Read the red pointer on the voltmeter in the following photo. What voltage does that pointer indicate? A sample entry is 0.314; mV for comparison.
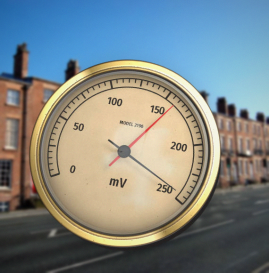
160; mV
